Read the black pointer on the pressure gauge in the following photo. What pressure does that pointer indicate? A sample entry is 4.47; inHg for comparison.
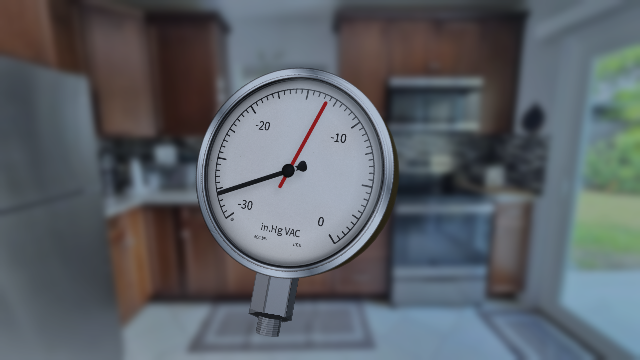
-28; inHg
